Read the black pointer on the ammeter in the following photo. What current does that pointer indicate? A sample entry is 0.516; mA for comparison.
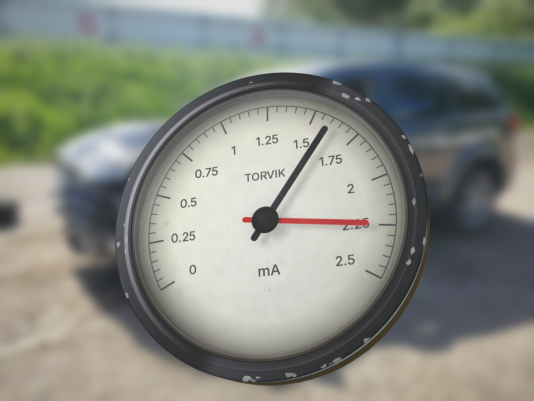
1.6; mA
